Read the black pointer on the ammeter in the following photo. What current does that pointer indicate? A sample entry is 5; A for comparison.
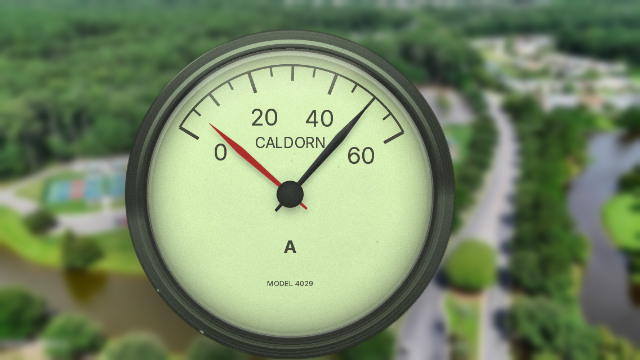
50; A
